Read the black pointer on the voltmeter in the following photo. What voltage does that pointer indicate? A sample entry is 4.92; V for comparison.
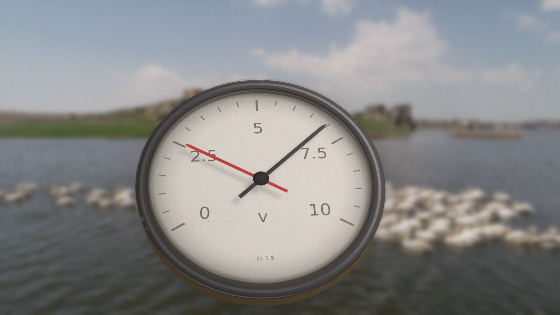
7; V
